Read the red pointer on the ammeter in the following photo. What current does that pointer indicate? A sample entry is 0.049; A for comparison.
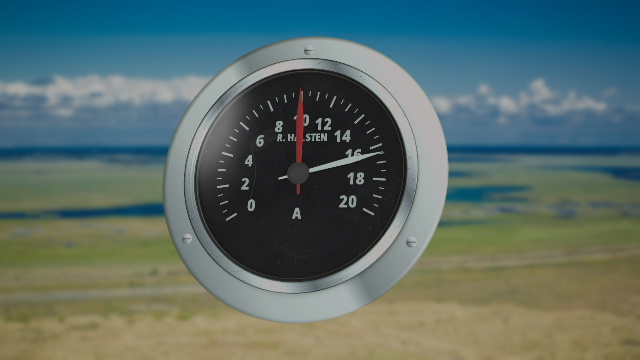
10; A
